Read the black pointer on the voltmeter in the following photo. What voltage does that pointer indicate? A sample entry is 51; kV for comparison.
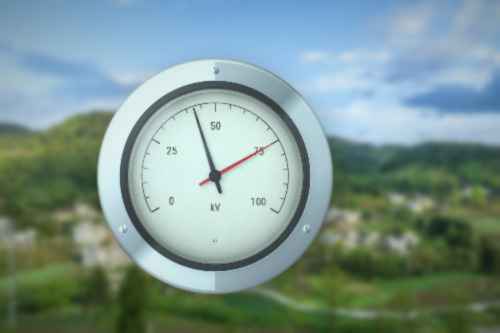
42.5; kV
